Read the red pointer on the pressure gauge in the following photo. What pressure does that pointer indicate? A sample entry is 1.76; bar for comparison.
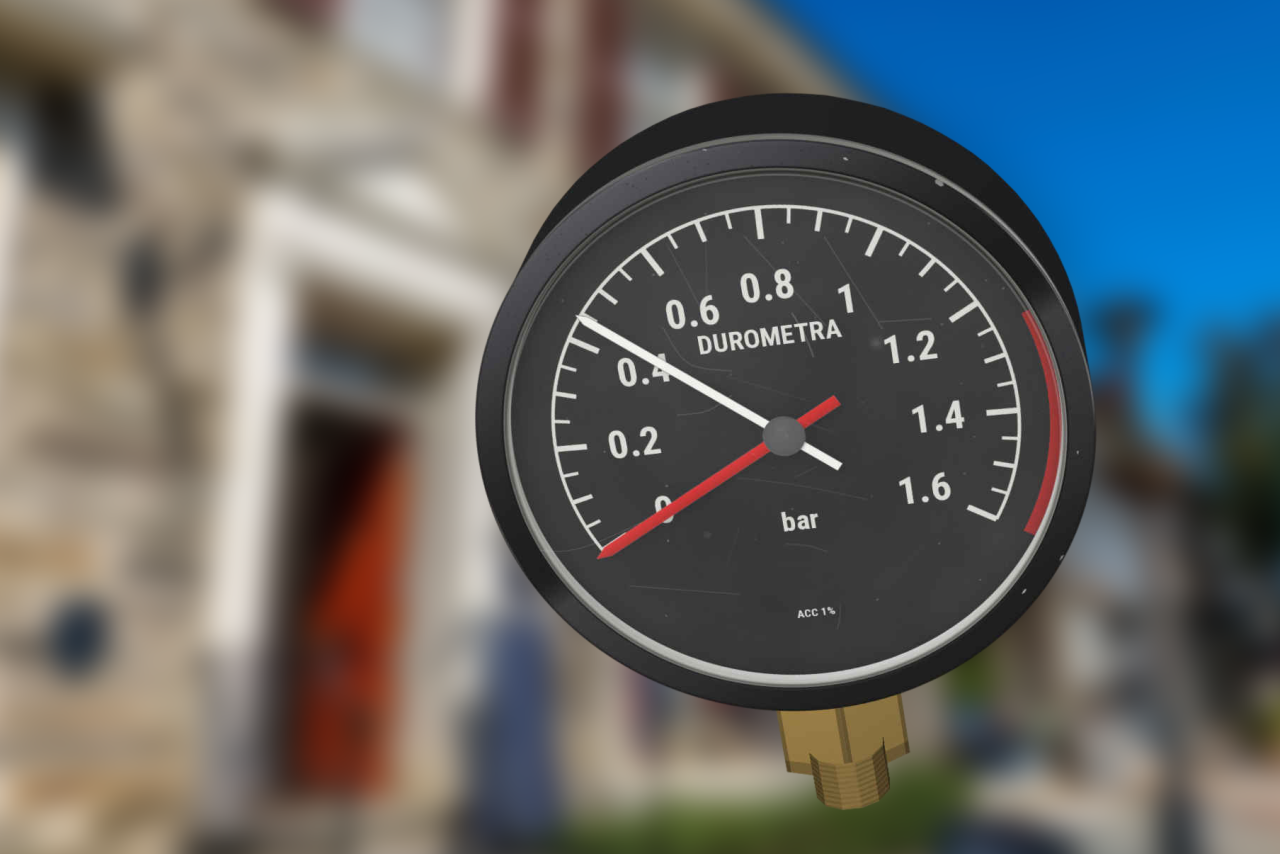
0; bar
